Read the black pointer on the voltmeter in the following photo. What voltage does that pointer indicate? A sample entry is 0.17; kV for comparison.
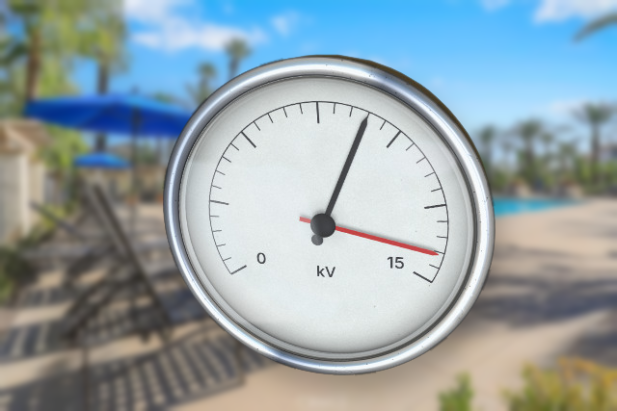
9; kV
